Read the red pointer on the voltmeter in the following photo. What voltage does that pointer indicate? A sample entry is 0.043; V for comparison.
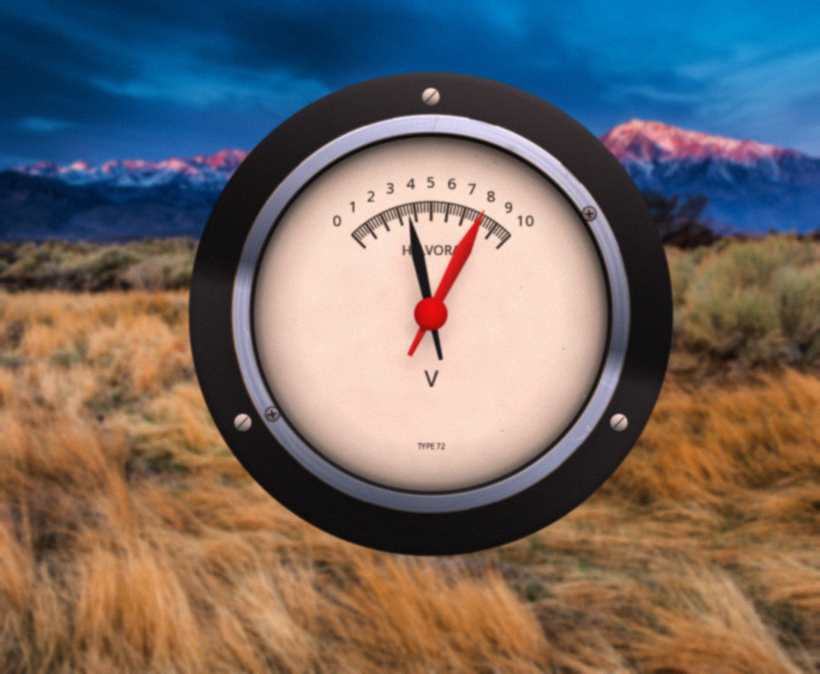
8; V
